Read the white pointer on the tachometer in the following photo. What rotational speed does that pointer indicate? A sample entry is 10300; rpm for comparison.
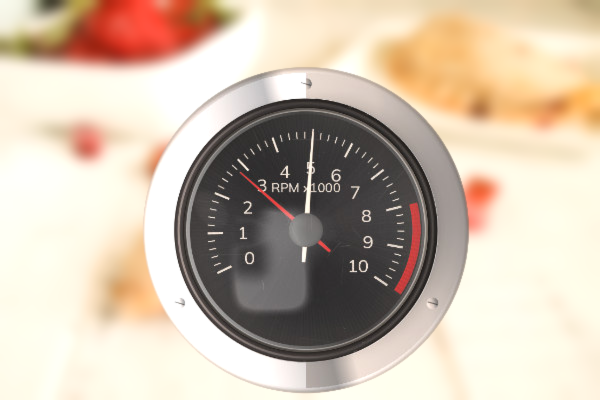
5000; rpm
